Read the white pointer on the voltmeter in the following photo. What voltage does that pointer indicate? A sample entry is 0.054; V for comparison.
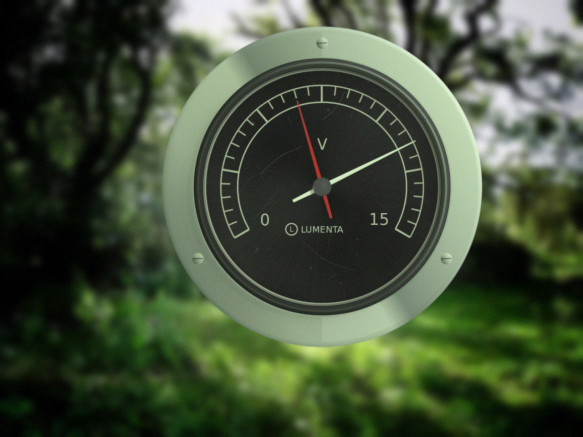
11.5; V
